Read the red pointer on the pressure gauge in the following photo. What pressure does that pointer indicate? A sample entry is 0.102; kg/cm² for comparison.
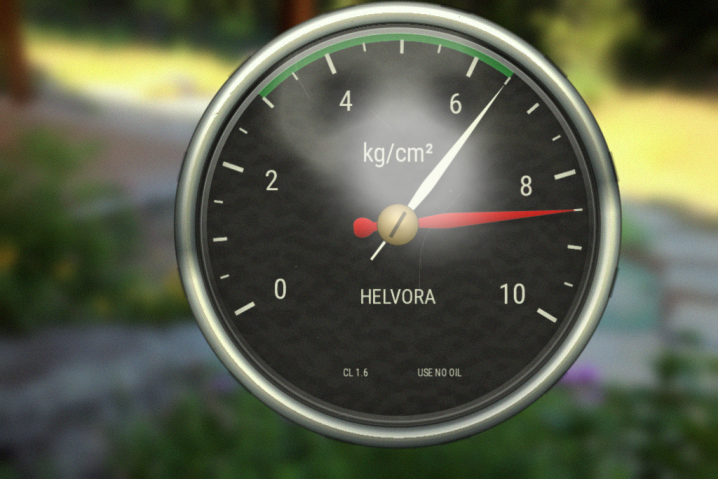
8.5; kg/cm²
